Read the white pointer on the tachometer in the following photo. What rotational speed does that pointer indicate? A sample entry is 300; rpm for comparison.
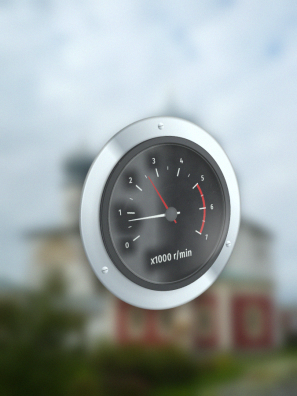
750; rpm
